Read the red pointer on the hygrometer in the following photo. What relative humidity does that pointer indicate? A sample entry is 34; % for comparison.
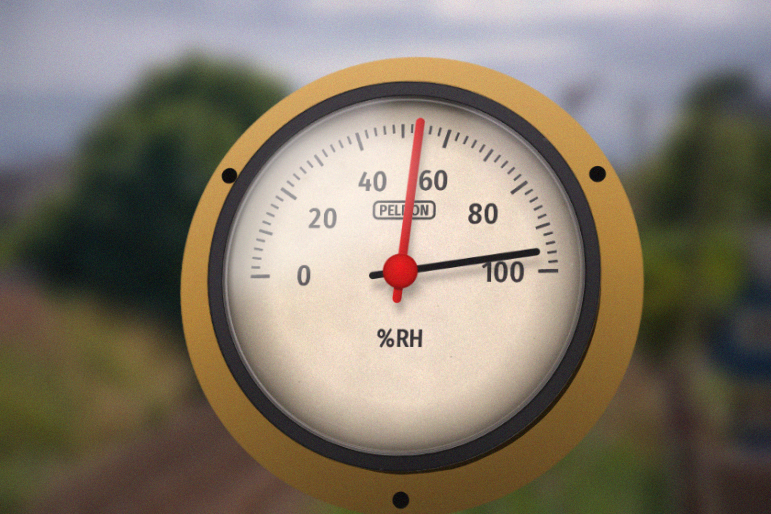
54; %
